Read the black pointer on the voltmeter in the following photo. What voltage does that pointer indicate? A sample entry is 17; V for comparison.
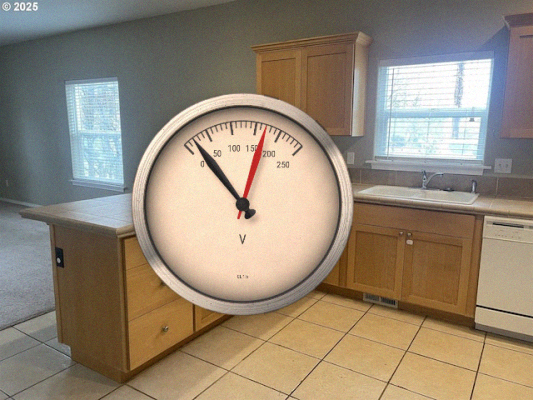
20; V
